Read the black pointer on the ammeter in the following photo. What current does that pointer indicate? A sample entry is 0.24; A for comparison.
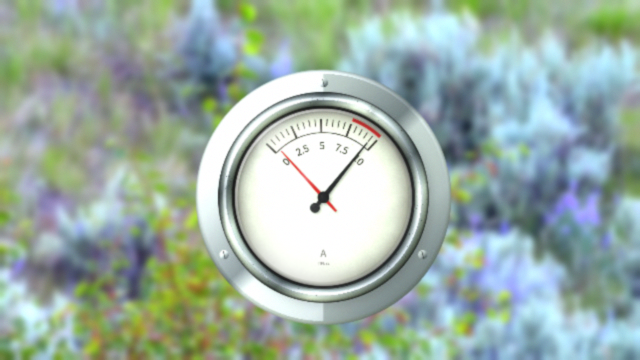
9.5; A
